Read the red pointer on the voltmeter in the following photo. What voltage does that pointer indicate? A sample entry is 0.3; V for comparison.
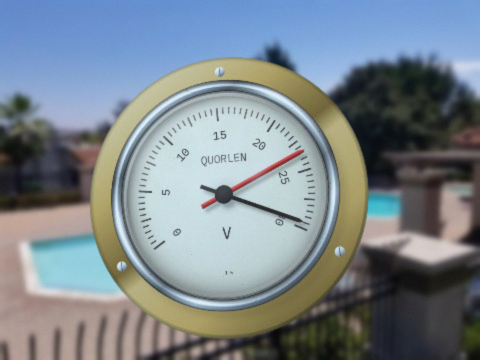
23.5; V
